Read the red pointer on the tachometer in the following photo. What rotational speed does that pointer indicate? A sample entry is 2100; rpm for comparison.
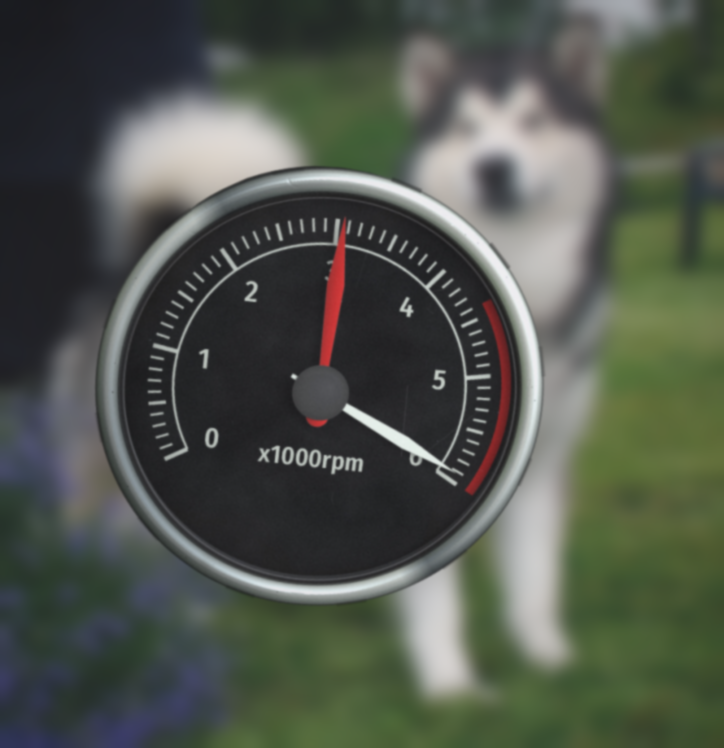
3050; rpm
